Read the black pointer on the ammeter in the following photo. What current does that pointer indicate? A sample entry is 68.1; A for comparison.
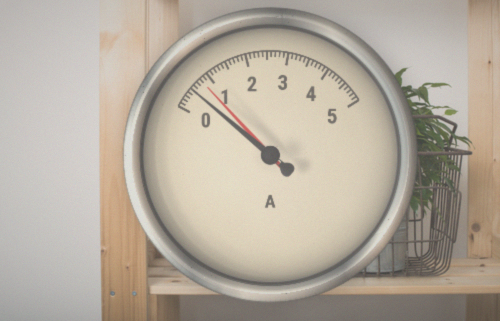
0.5; A
